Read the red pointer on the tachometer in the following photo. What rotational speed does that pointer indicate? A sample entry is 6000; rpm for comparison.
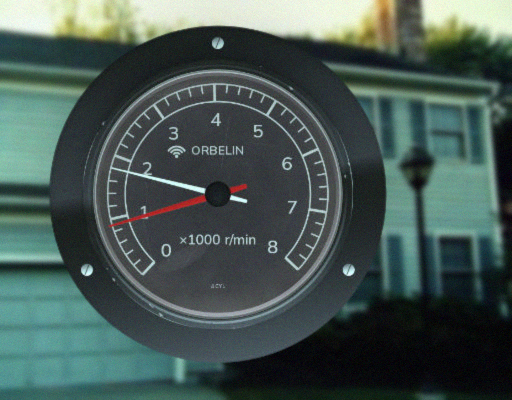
900; rpm
